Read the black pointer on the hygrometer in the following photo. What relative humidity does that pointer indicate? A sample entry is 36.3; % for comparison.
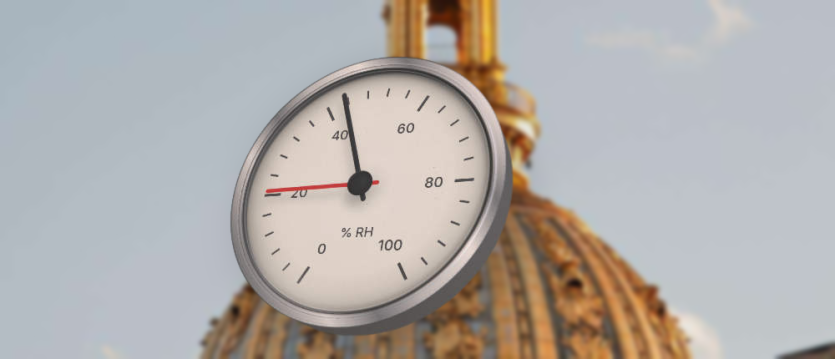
44; %
